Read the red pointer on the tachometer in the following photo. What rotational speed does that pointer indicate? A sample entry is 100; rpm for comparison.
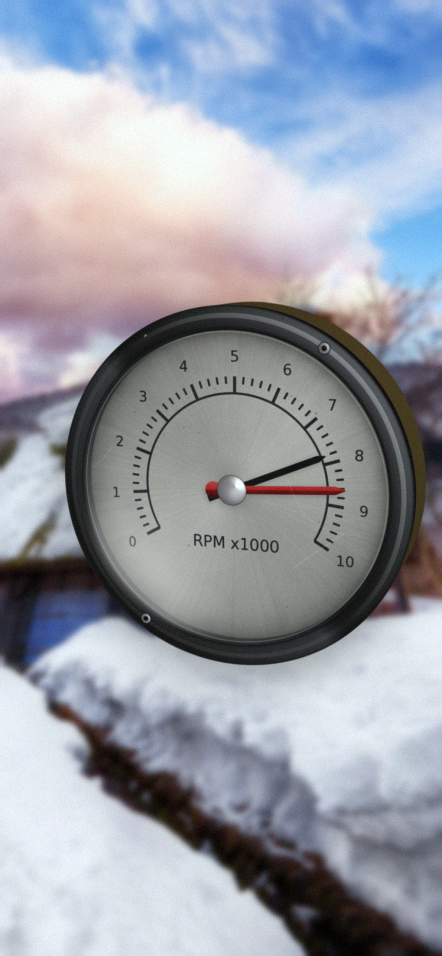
8600; rpm
